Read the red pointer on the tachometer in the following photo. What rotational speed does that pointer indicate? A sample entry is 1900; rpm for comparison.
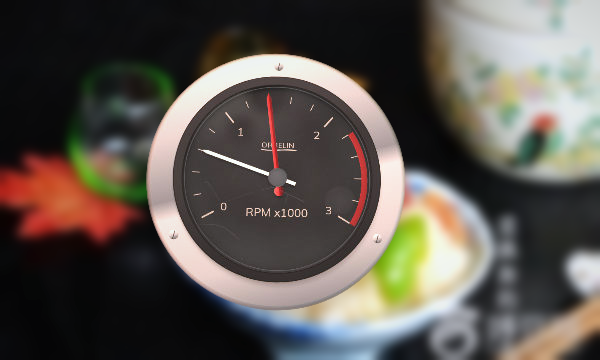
1400; rpm
